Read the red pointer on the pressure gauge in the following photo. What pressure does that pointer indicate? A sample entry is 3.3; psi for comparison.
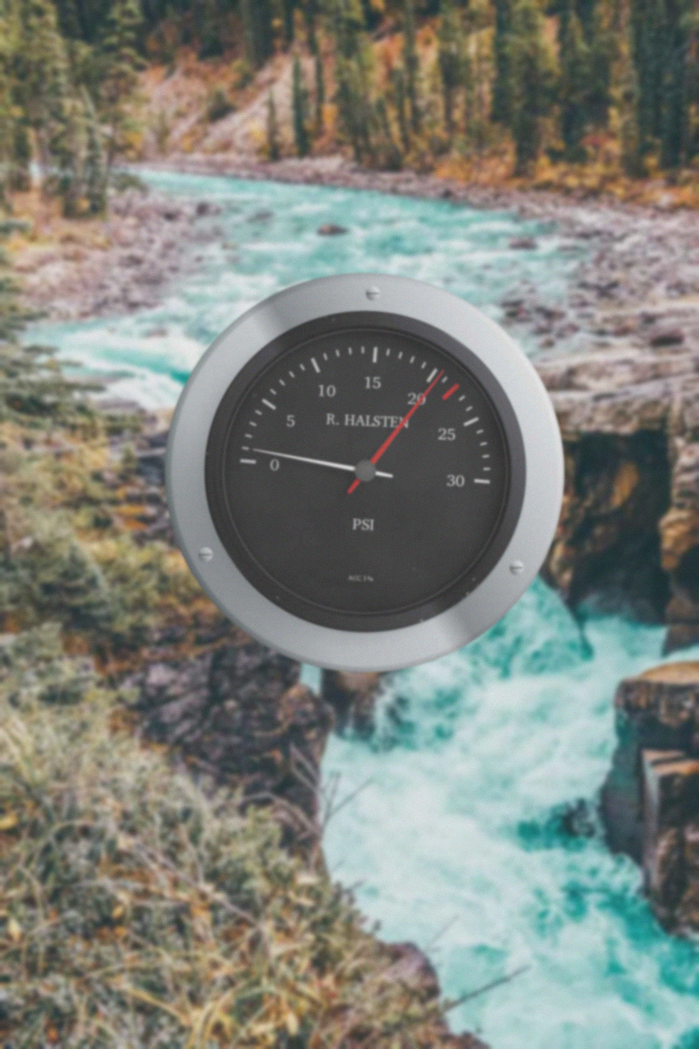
20.5; psi
